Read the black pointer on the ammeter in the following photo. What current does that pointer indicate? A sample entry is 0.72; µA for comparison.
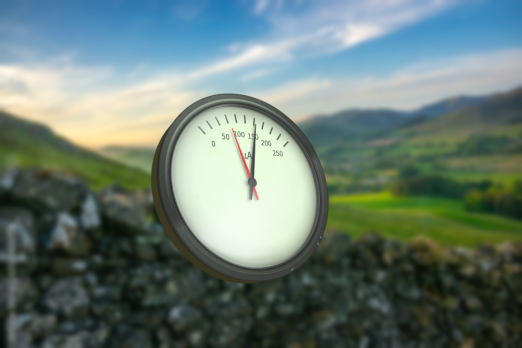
150; µA
